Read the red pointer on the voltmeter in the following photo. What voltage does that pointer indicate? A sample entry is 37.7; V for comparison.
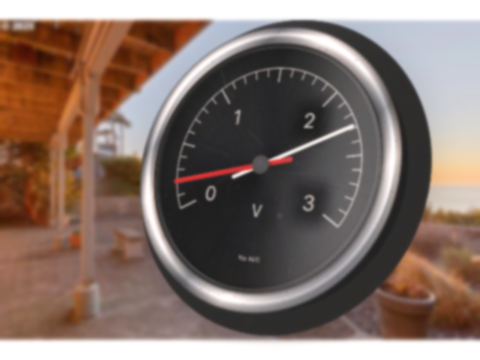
0.2; V
